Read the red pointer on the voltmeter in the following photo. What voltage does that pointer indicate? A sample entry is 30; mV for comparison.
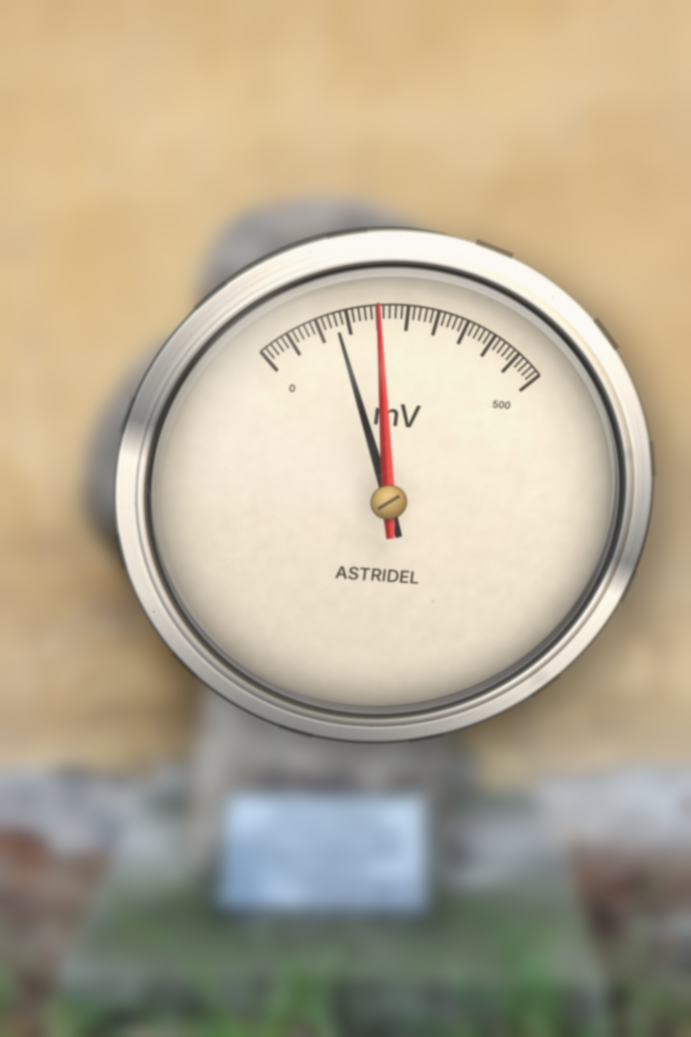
200; mV
